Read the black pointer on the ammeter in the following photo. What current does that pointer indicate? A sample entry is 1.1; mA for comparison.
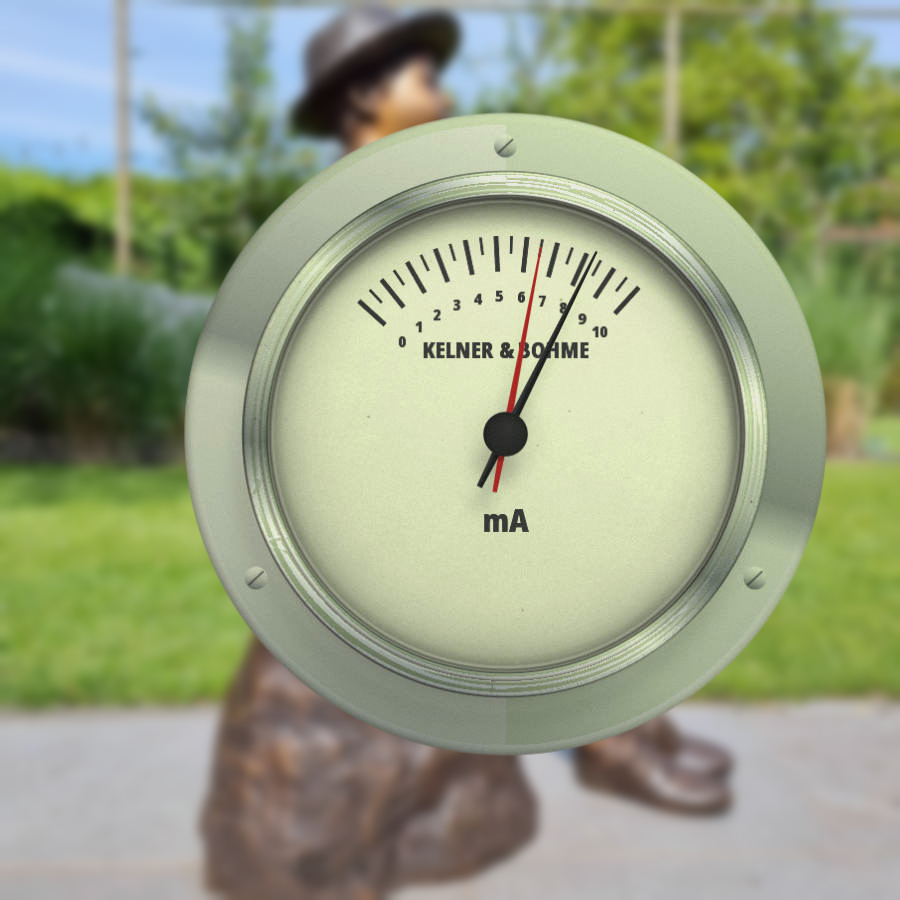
8.25; mA
